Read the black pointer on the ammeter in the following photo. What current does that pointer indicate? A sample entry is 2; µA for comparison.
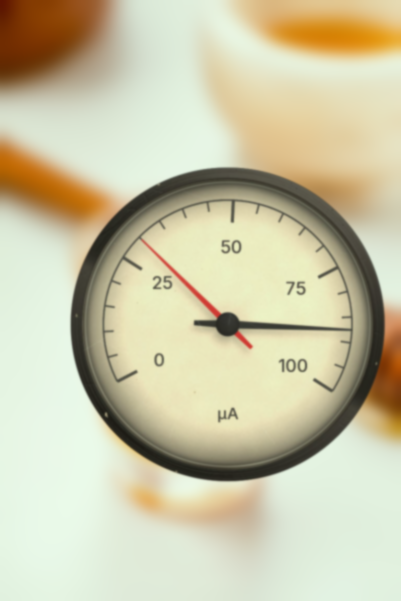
87.5; µA
